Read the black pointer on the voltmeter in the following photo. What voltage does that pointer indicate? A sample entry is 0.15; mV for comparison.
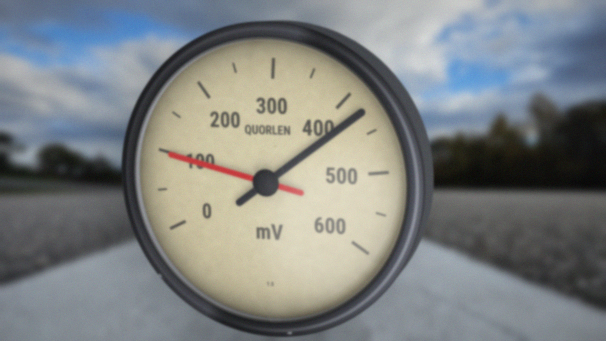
425; mV
